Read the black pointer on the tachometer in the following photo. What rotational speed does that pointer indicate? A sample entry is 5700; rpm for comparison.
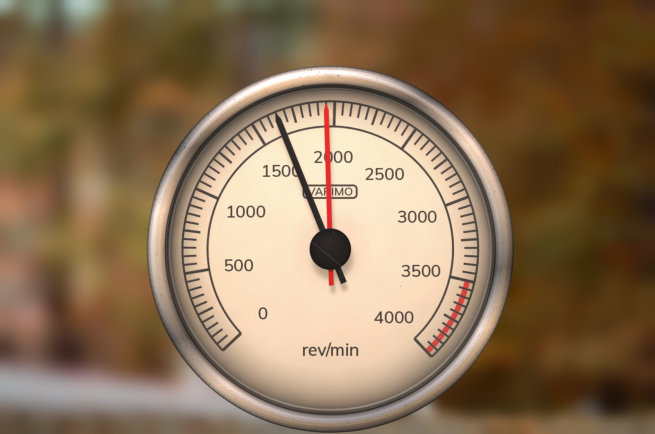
1650; rpm
